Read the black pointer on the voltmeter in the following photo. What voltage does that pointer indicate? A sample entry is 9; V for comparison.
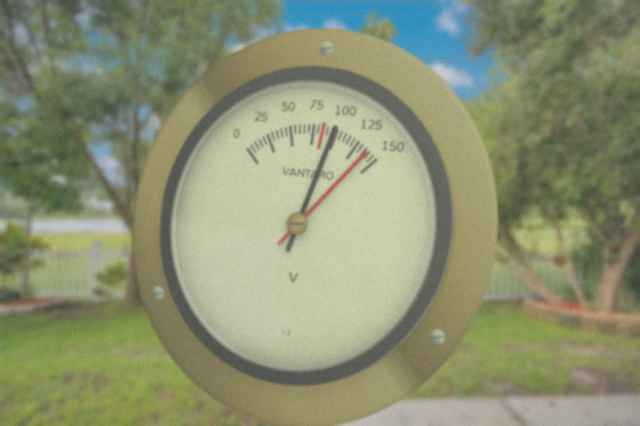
100; V
